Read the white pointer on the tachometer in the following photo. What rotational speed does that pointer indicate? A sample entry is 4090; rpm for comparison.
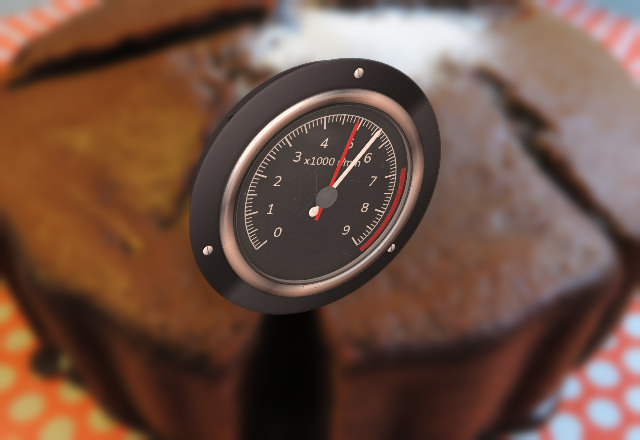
5500; rpm
